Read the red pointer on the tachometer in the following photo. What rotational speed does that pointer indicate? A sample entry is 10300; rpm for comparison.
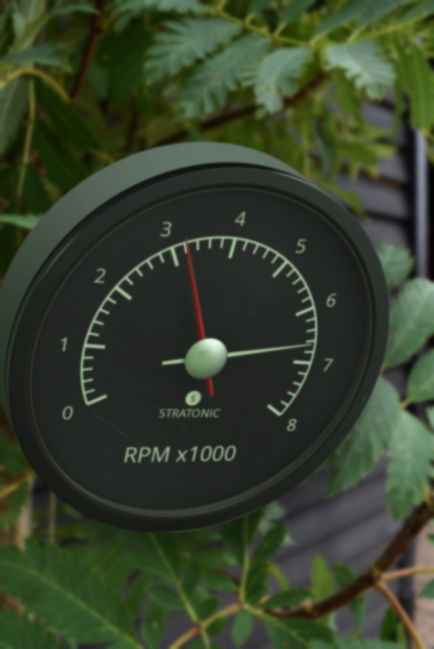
3200; rpm
